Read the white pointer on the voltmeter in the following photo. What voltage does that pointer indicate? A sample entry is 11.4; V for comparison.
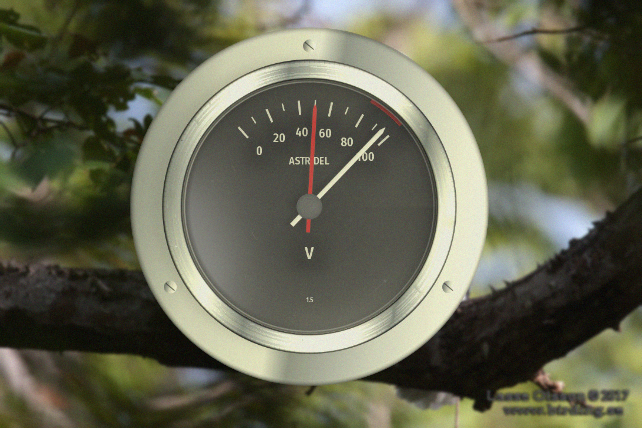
95; V
